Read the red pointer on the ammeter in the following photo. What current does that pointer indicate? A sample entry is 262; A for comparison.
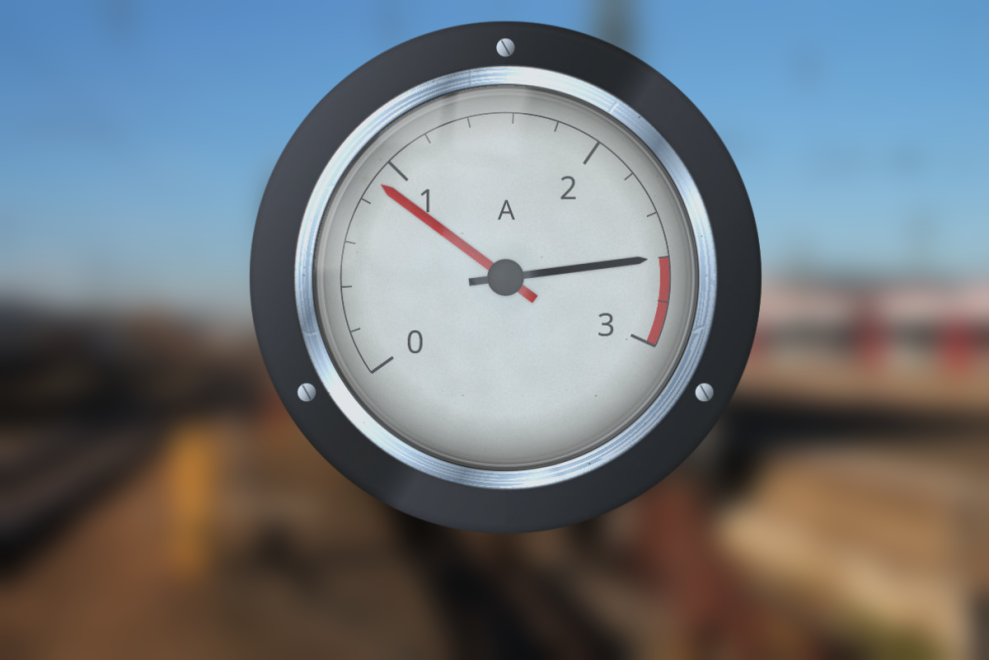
0.9; A
